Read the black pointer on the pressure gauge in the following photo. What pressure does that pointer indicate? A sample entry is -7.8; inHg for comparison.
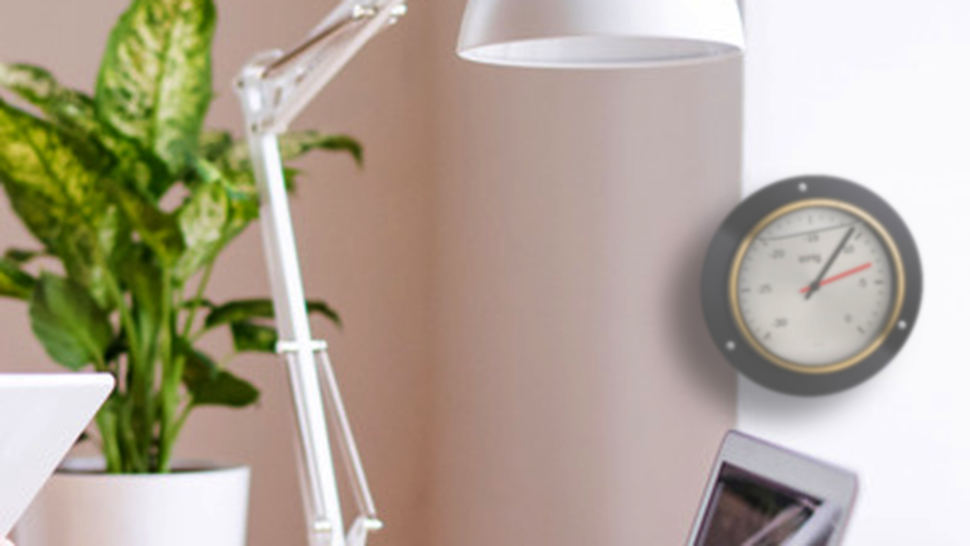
-11; inHg
